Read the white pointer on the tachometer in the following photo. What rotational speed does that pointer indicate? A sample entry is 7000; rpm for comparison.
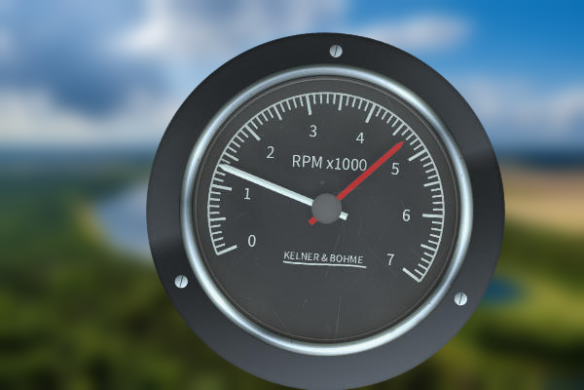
1300; rpm
